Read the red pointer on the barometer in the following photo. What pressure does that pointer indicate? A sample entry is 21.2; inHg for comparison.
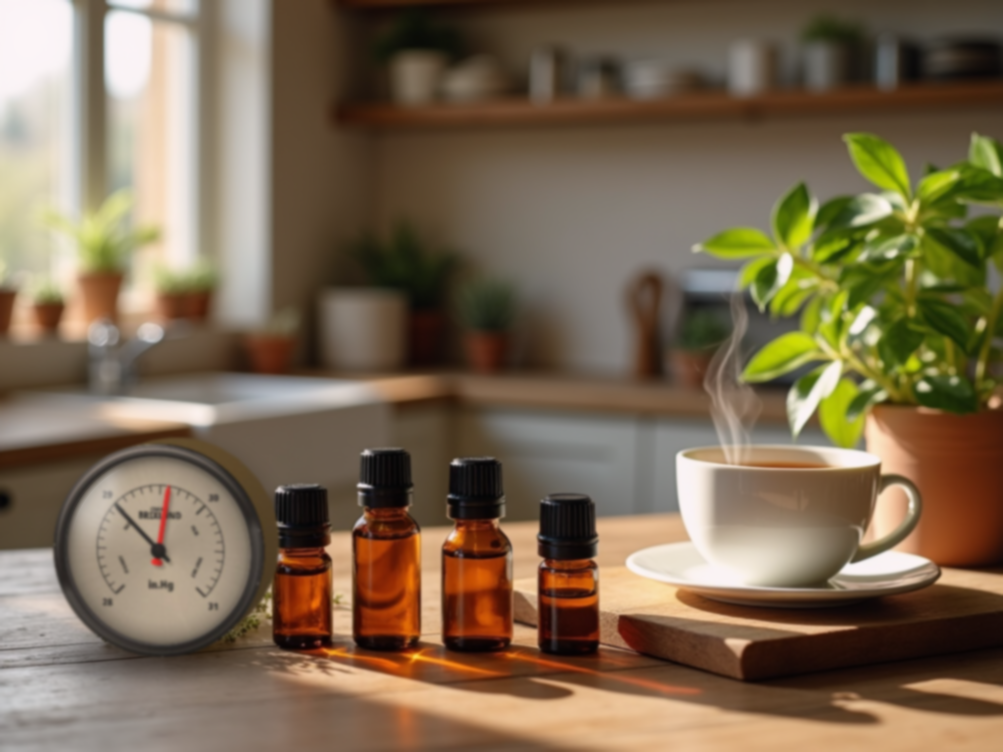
29.6; inHg
